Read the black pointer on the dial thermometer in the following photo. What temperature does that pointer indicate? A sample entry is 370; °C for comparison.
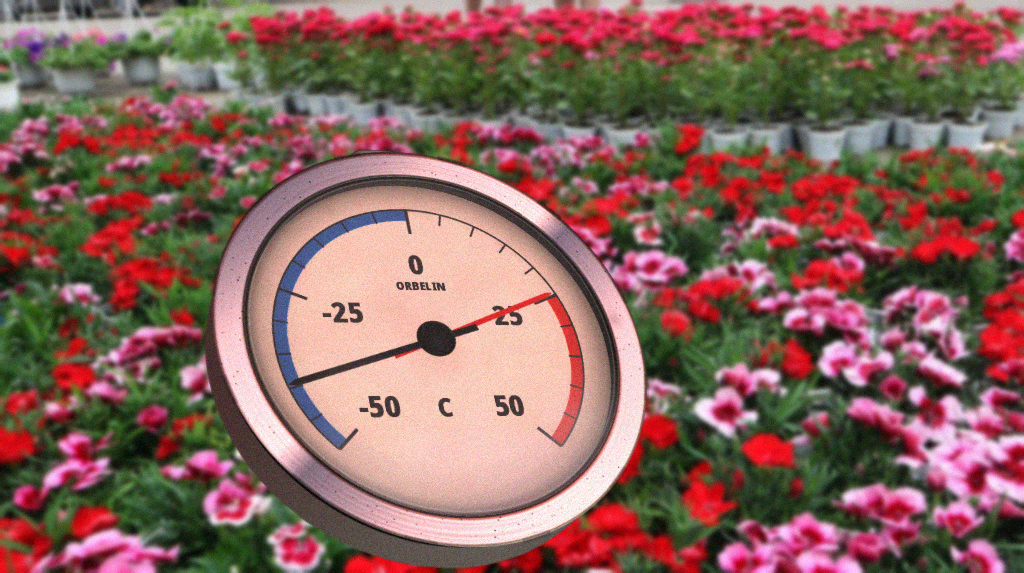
-40; °C
